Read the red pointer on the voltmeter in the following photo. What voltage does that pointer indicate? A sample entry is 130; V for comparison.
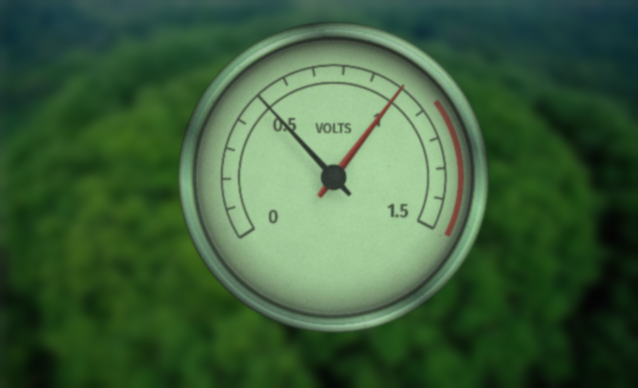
1; V
